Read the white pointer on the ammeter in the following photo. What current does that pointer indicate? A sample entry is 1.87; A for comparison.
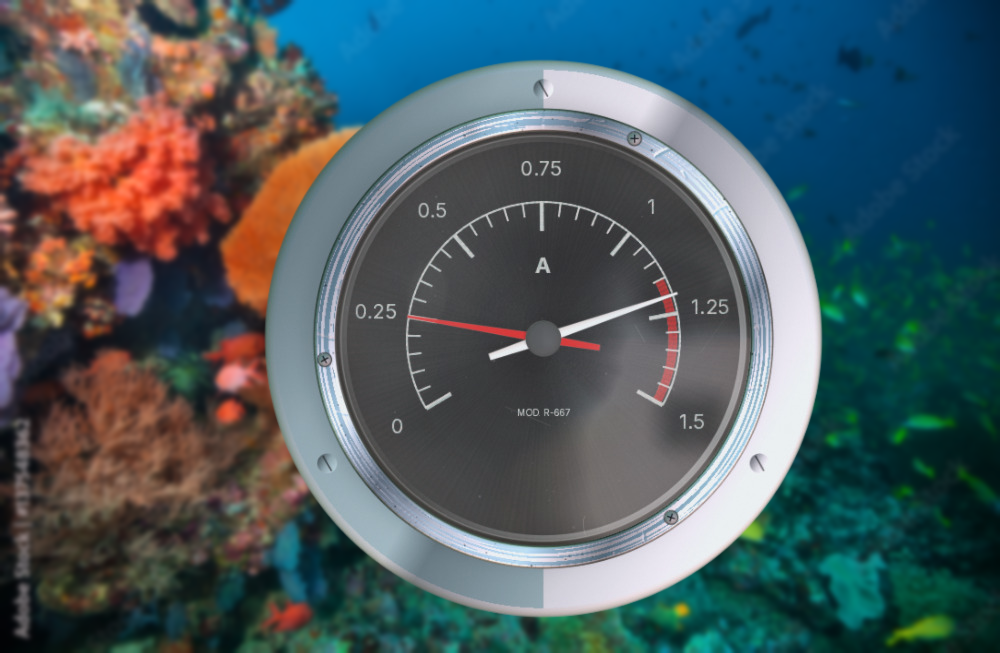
1.2; A
